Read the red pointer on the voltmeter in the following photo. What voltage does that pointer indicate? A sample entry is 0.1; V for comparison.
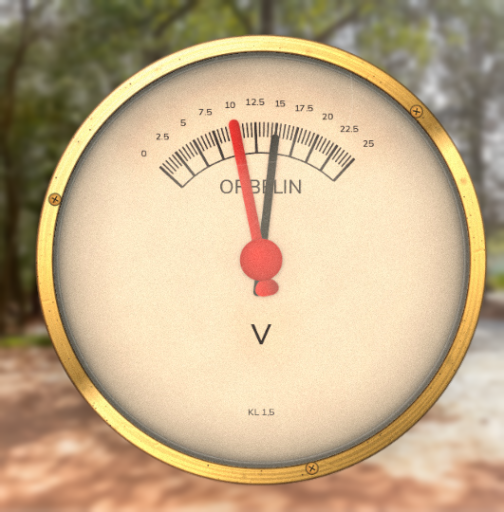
10; V
